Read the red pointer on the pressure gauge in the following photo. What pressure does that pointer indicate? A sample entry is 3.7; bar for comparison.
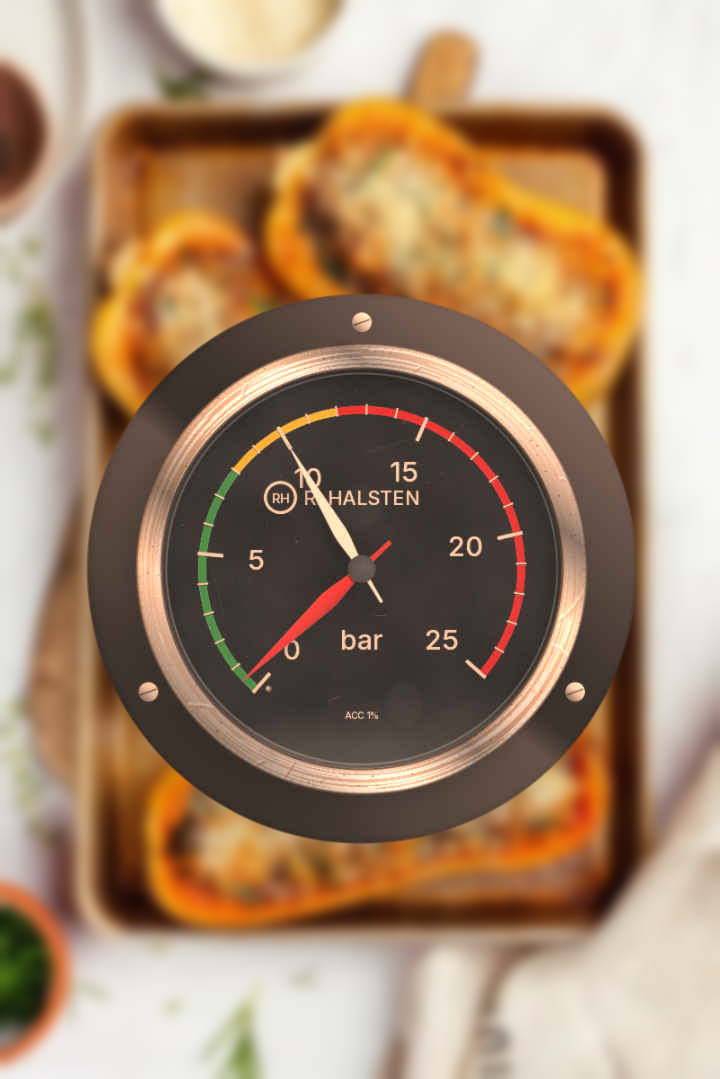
0.5; bar
